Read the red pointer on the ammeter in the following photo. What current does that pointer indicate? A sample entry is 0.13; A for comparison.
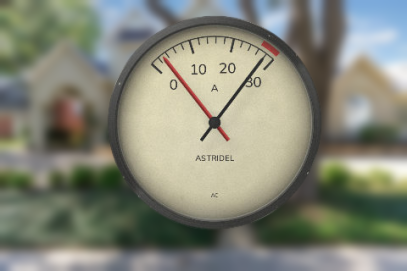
3; A
